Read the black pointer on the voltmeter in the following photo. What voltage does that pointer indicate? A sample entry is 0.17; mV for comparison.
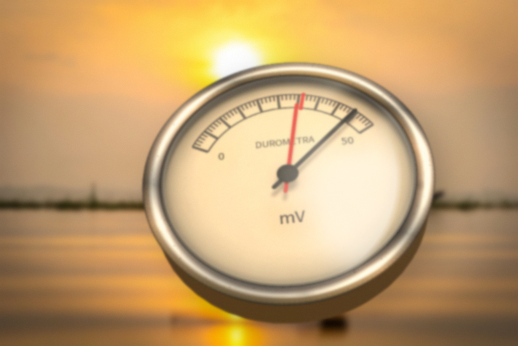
45; mV
